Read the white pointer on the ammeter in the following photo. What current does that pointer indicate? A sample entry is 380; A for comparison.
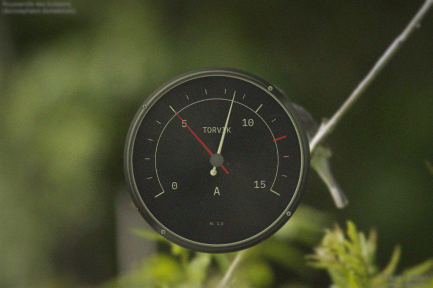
8.5; A
